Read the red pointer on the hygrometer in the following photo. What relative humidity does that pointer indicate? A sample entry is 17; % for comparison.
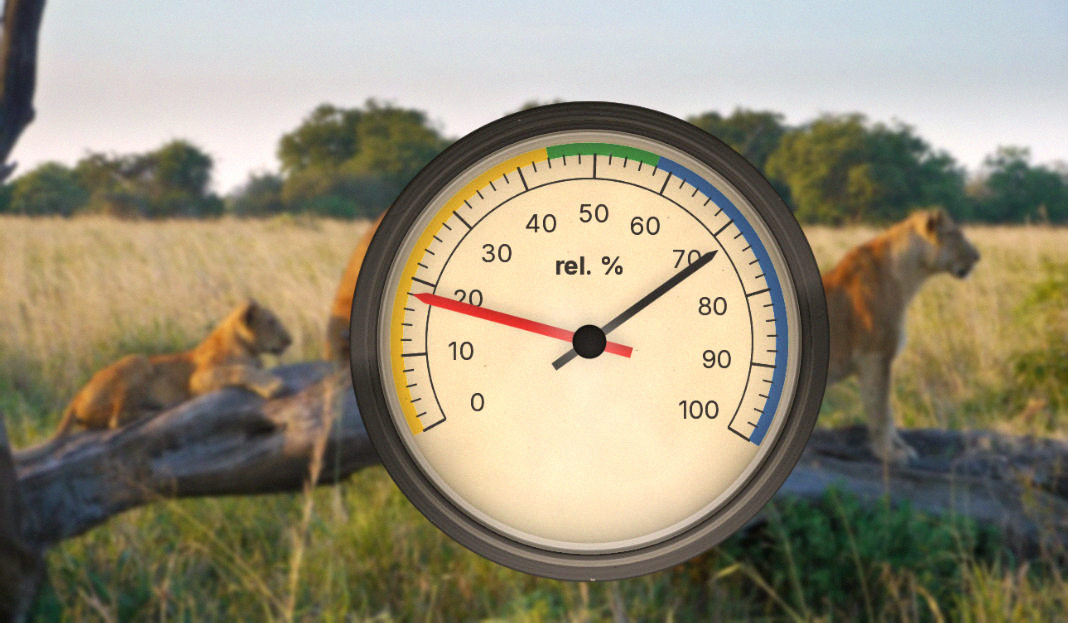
18; %
